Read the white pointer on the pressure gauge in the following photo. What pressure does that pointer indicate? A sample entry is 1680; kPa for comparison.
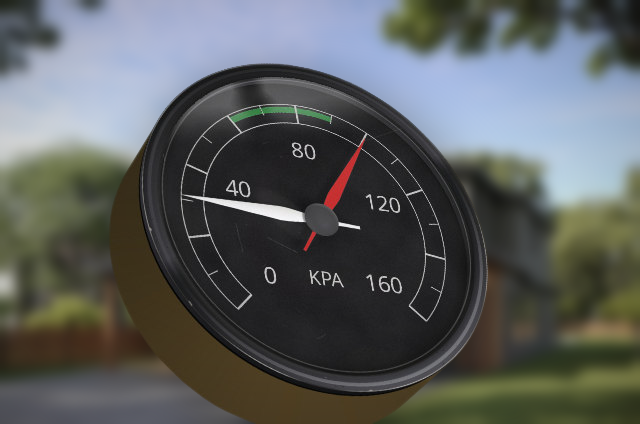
30; kPa
